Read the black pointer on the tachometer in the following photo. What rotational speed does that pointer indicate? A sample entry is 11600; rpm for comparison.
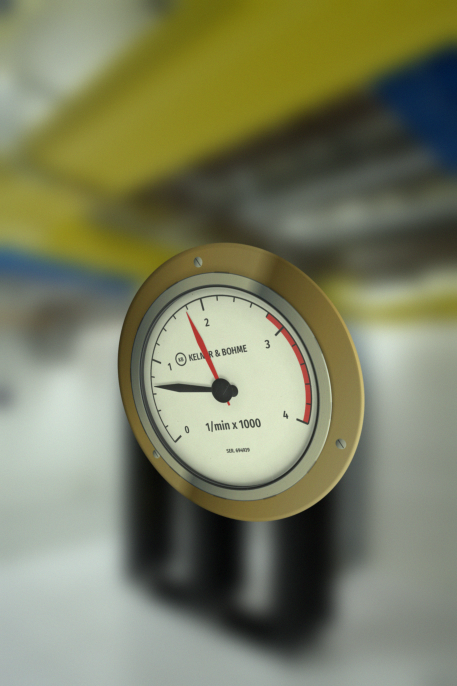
700; rpm
